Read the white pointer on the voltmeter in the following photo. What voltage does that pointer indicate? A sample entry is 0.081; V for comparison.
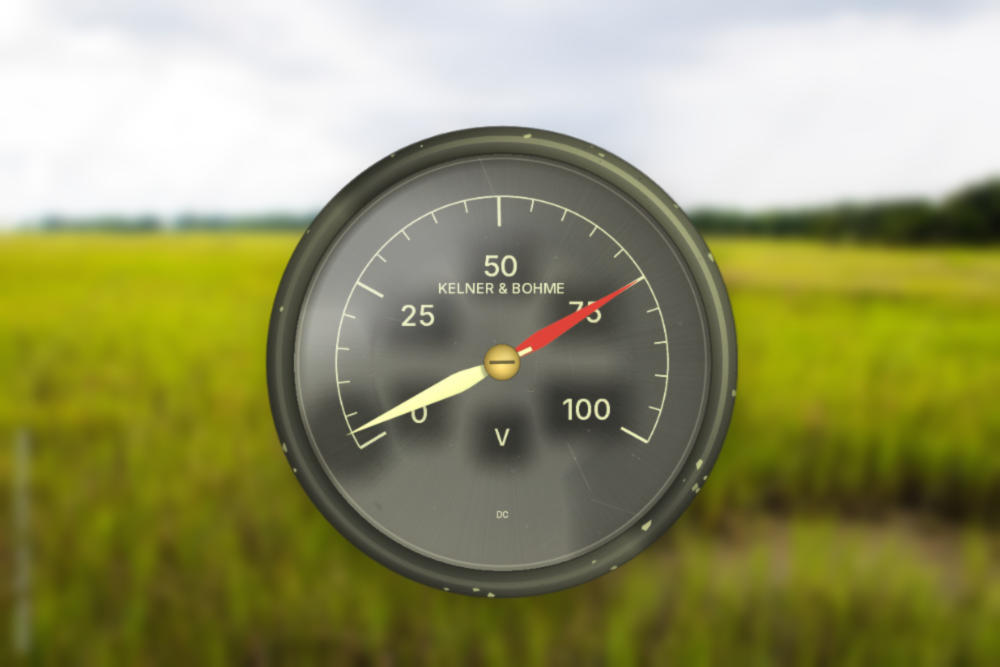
2.5; V
